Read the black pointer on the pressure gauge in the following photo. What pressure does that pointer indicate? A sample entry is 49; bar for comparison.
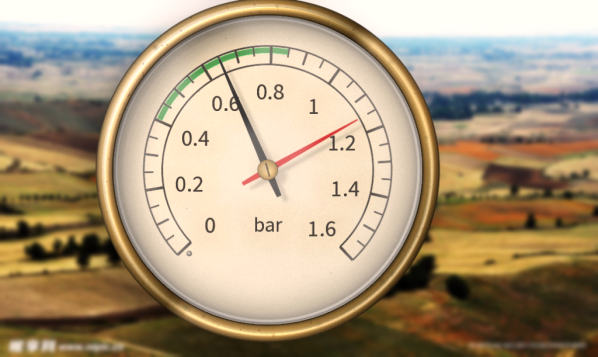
0.65; bar
